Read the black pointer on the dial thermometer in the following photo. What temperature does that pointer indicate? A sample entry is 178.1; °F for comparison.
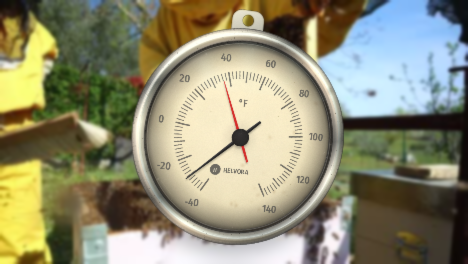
-30; °F
